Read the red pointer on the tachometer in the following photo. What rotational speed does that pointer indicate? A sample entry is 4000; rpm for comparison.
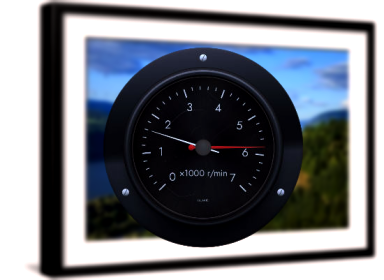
5800; rpm
